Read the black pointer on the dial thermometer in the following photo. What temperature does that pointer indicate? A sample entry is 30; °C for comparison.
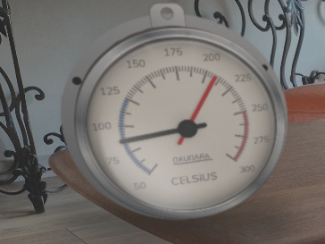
87.5; °C
